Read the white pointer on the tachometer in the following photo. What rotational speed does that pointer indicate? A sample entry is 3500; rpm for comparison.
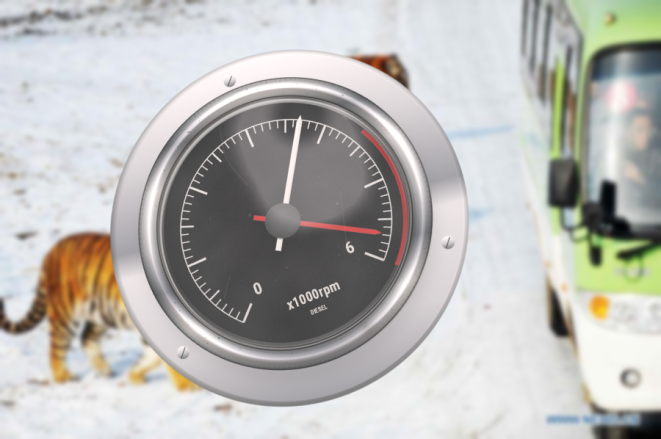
3700; rpm
